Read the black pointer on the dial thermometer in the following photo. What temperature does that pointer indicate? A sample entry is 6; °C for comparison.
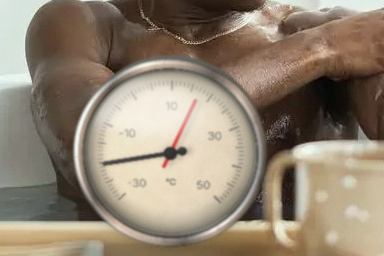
-20; °C
